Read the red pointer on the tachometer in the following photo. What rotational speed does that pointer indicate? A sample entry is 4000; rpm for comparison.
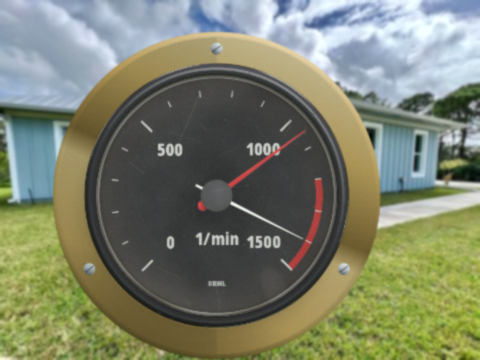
1050; rpm
